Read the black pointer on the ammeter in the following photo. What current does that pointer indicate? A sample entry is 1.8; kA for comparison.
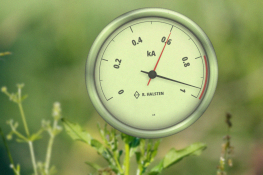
0.95; kA
